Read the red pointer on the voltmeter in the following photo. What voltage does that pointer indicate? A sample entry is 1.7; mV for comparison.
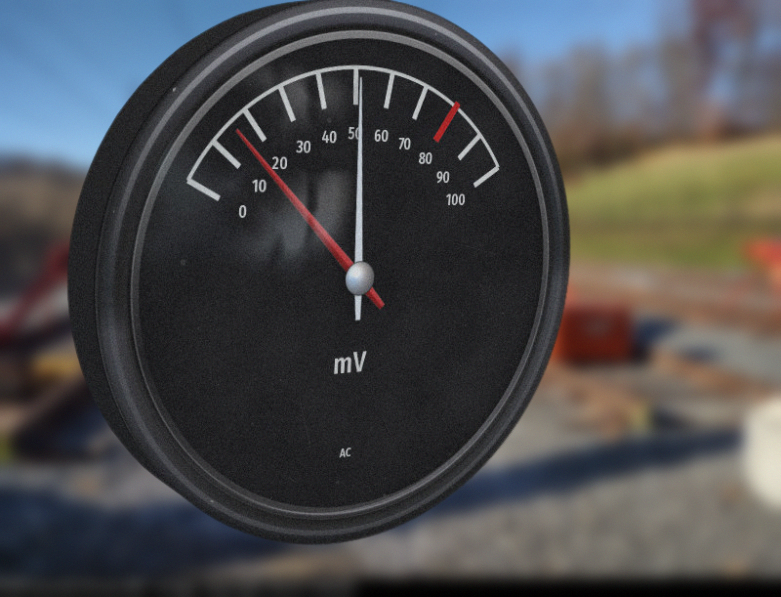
15; mV
